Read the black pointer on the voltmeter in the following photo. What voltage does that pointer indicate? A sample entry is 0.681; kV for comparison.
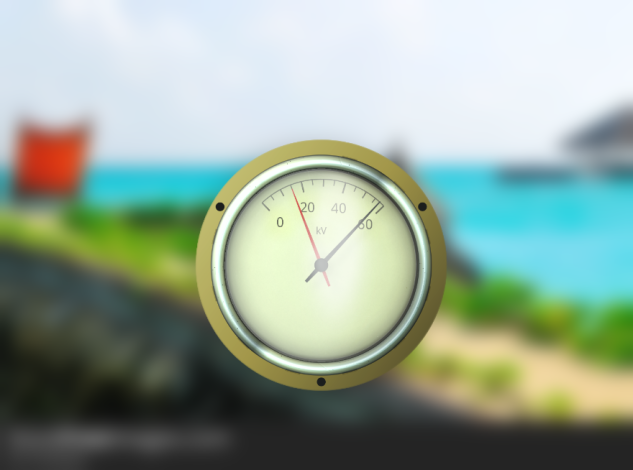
57.5; kV
